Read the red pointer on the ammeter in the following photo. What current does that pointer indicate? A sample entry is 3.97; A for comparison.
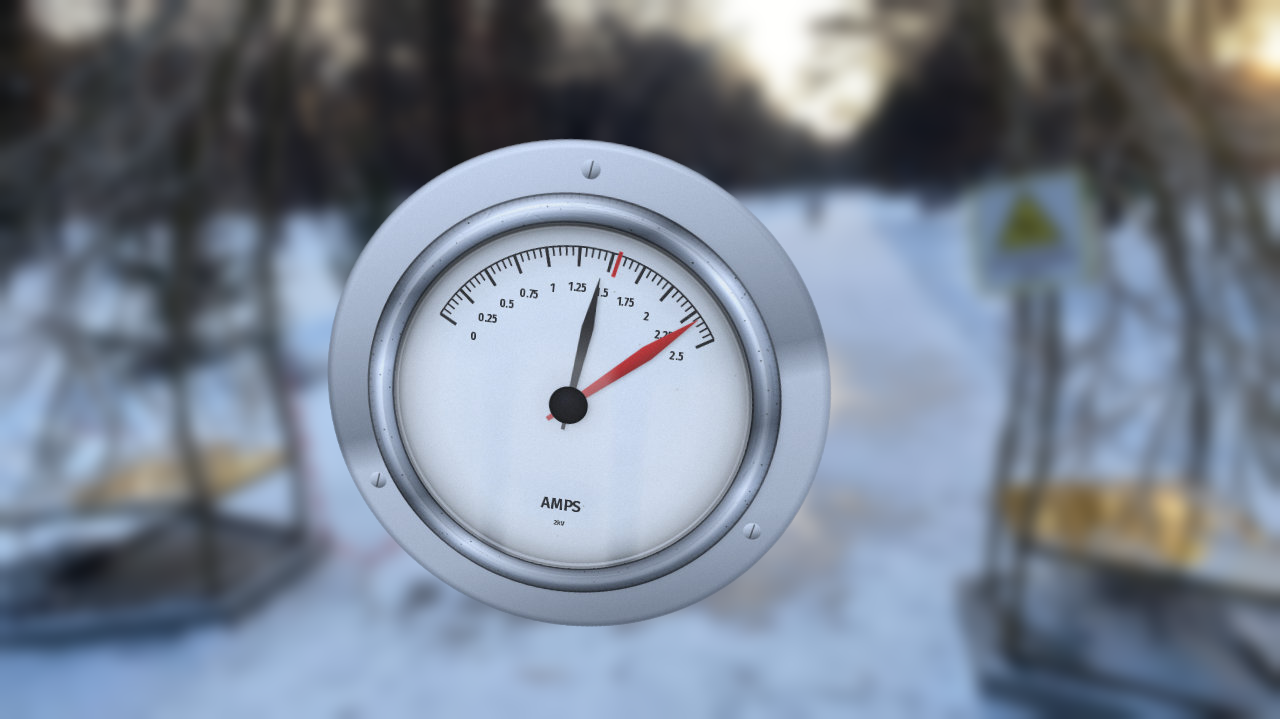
2.3; A
